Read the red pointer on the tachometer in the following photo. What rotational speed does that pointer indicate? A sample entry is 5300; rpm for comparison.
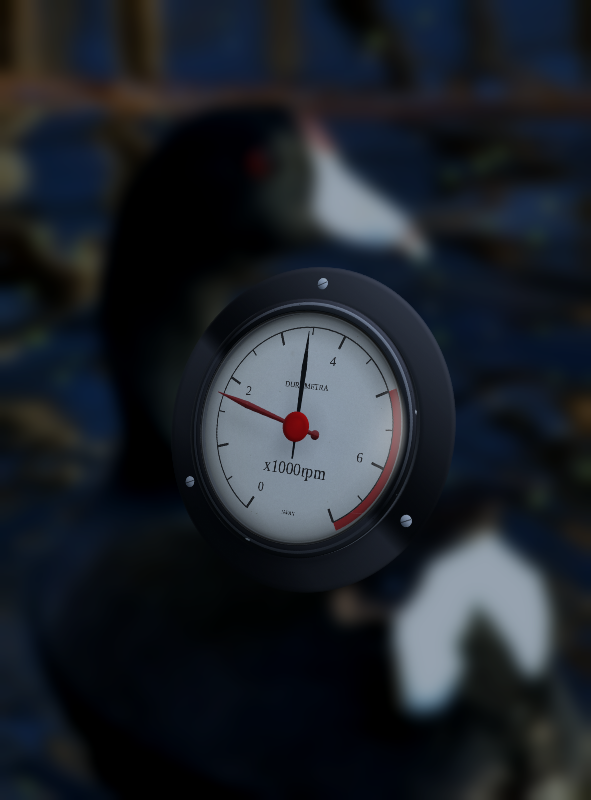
1750; rpm
